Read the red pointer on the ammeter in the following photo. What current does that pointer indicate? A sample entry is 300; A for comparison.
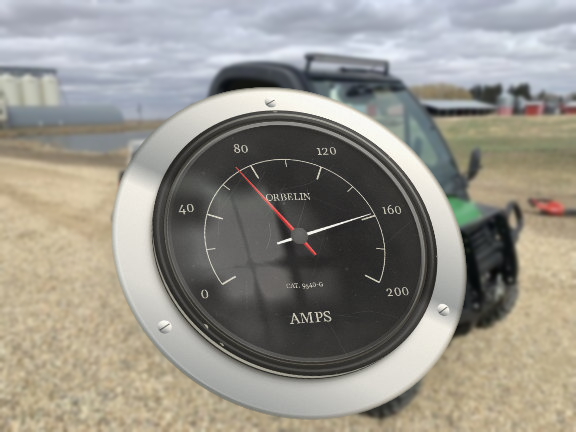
70; A
